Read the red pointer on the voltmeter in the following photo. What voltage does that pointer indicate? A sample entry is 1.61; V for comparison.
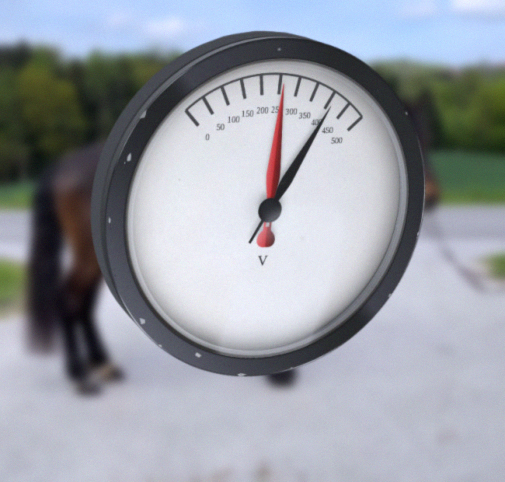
250; V
